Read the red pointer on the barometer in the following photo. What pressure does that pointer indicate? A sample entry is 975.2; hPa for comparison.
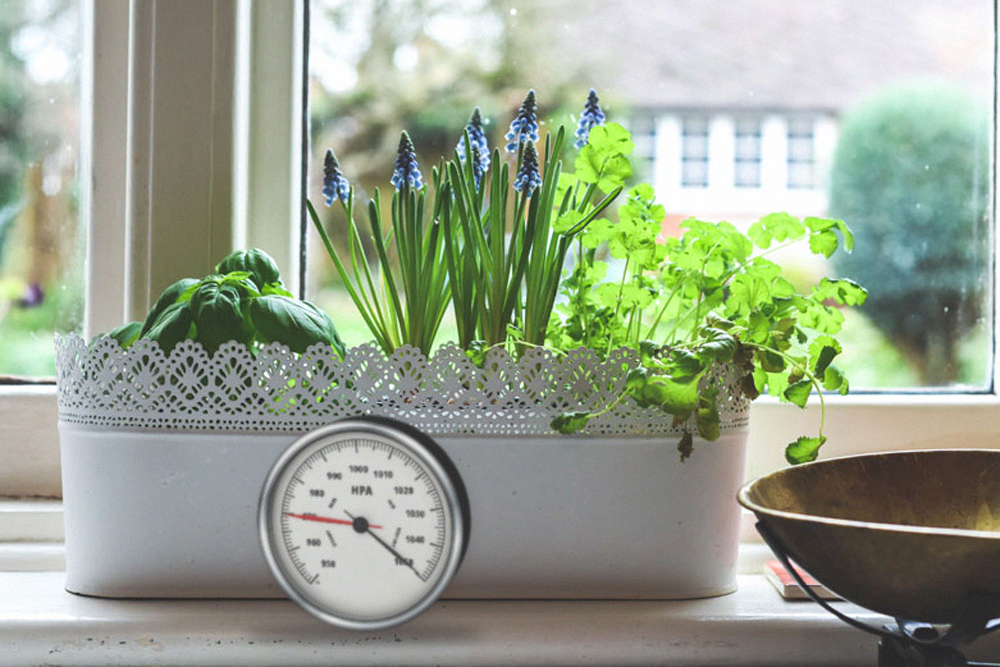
970; hPa
